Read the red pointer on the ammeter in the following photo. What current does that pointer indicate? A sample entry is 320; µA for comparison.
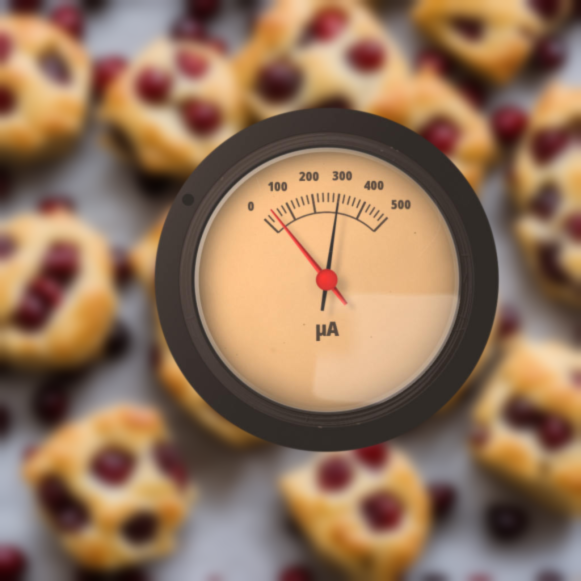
40; µA
